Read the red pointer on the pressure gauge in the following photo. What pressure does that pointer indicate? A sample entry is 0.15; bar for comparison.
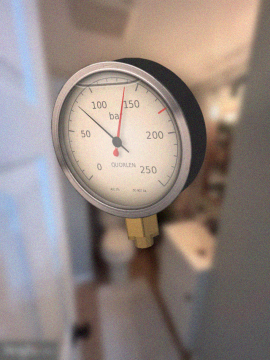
140; bar
